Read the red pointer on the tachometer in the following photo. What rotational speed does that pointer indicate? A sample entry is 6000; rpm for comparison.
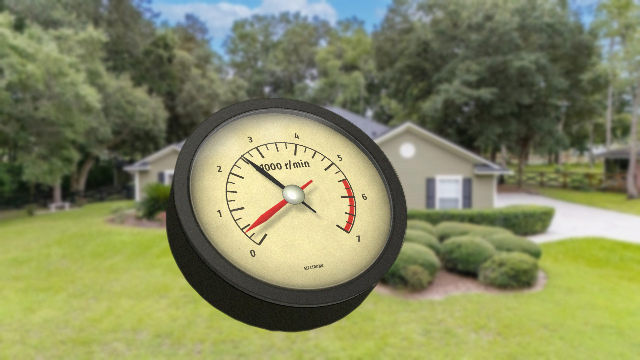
375; rpm
